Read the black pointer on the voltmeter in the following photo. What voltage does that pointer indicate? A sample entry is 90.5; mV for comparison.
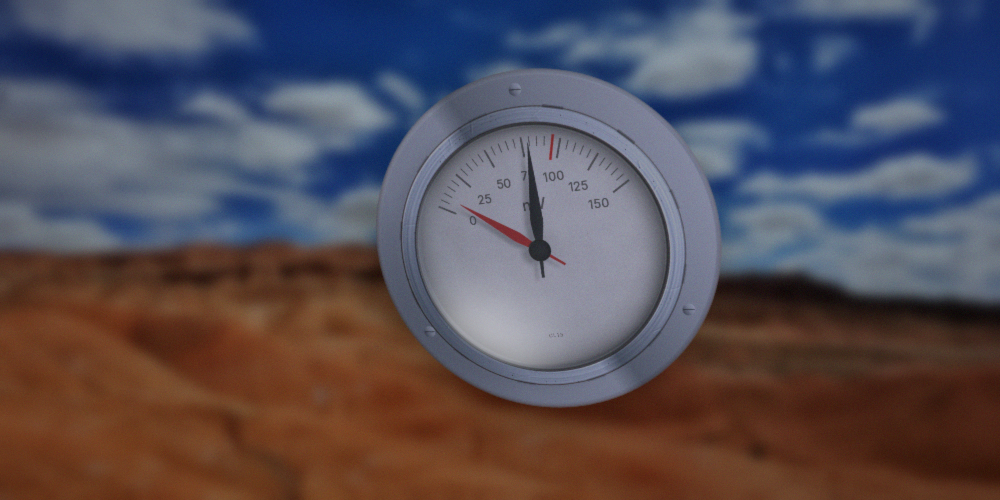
80; mV
